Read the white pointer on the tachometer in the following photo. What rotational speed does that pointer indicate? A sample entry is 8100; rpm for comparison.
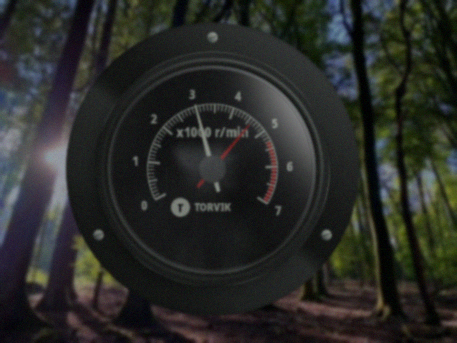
3000; rpm
